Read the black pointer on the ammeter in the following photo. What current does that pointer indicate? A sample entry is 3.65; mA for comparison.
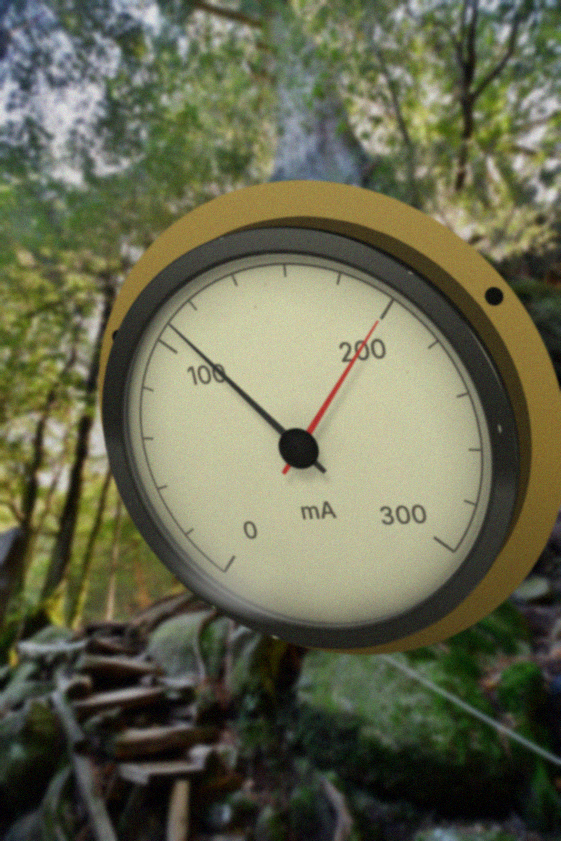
110; mA
